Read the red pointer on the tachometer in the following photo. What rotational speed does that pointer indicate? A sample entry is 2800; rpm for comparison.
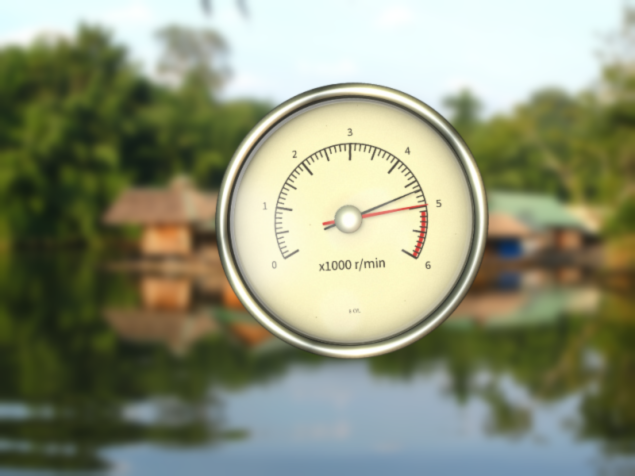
5000; rpm
